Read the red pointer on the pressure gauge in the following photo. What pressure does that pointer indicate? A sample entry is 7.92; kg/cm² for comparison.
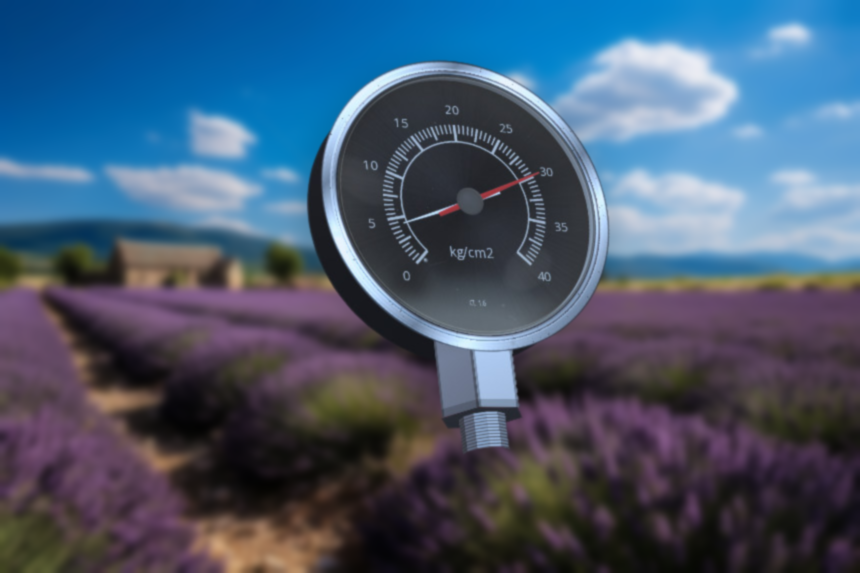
30; kg/cm²
